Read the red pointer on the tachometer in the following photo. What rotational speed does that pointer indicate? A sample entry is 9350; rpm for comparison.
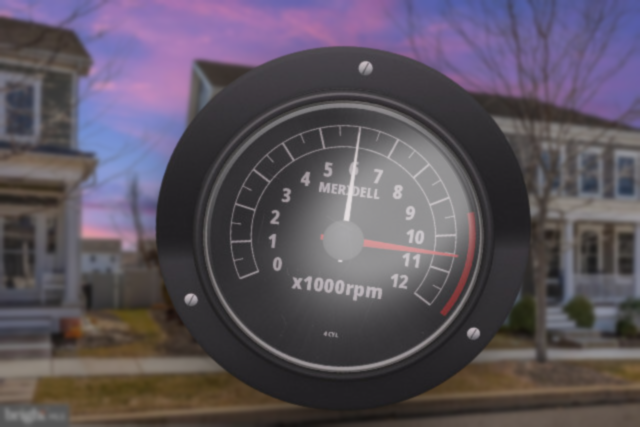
10500; rpm
